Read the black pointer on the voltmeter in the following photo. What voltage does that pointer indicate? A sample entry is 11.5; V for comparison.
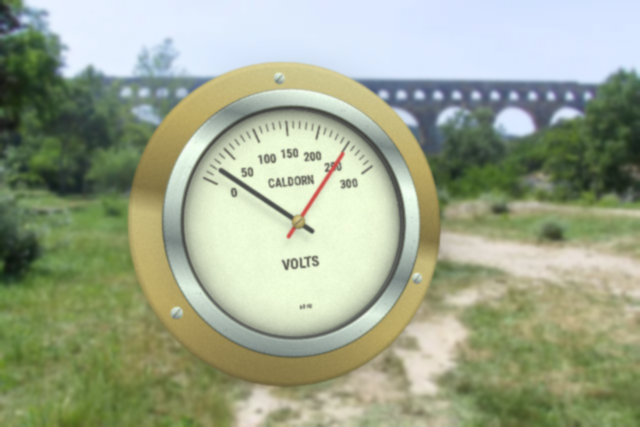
20; V
